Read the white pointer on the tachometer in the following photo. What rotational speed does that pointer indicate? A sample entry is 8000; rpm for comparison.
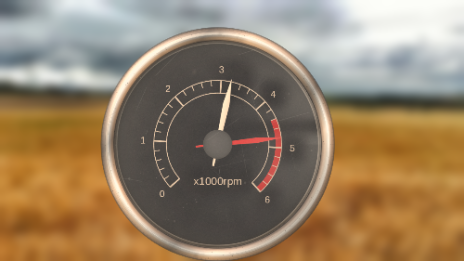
3200; rpm
